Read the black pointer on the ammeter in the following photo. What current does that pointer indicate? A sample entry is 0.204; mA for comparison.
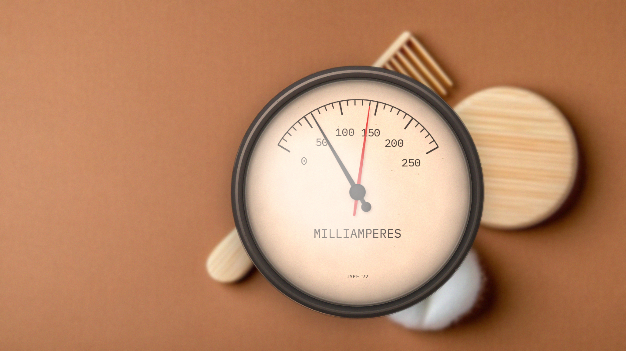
60; mA
